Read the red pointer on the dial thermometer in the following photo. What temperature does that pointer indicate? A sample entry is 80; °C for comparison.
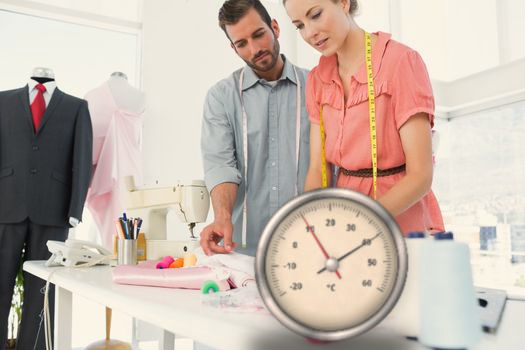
10; °C
